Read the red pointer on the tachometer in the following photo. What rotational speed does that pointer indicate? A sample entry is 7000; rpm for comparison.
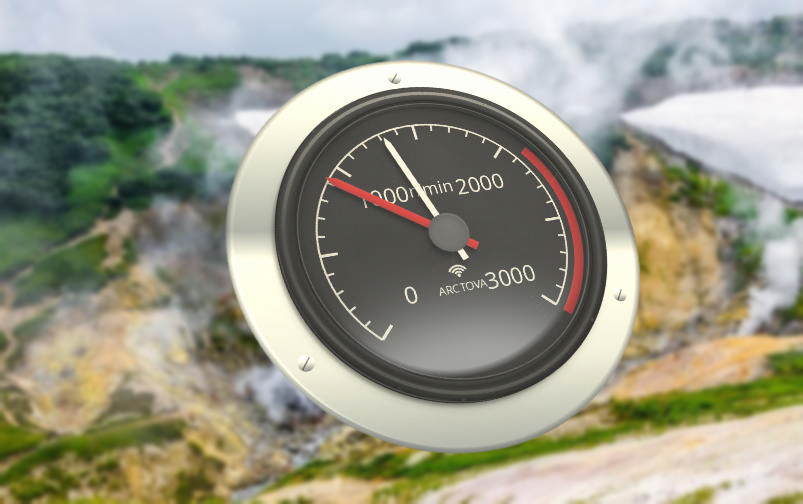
900; rpm
